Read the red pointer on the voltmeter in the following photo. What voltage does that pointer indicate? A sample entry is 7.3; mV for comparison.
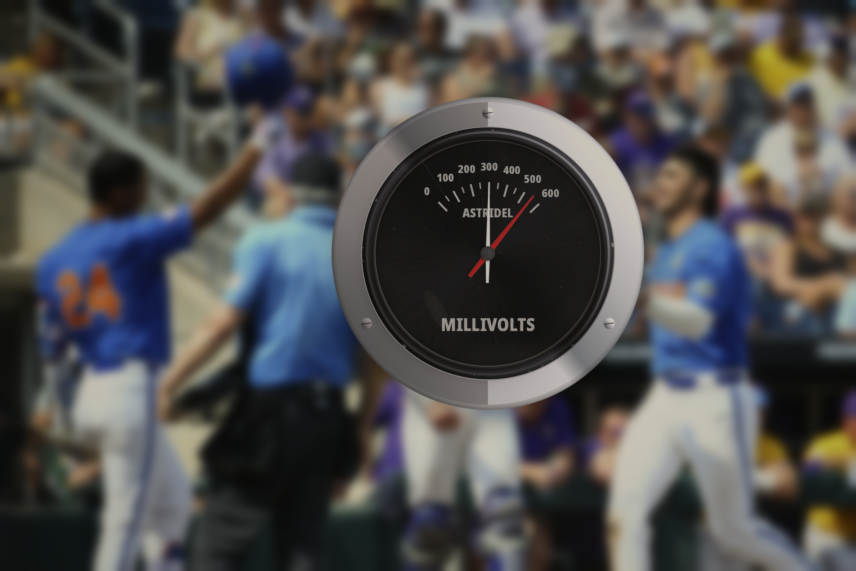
550; mV
